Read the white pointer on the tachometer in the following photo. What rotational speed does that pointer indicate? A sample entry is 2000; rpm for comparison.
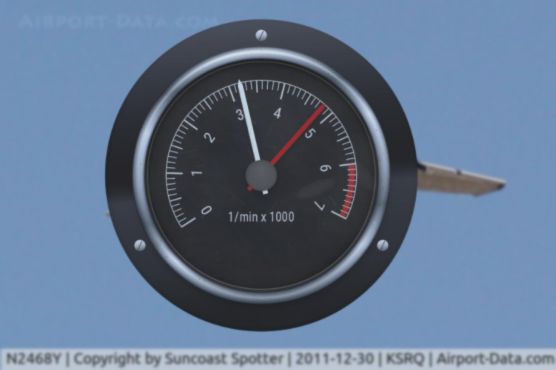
3200; rpm
